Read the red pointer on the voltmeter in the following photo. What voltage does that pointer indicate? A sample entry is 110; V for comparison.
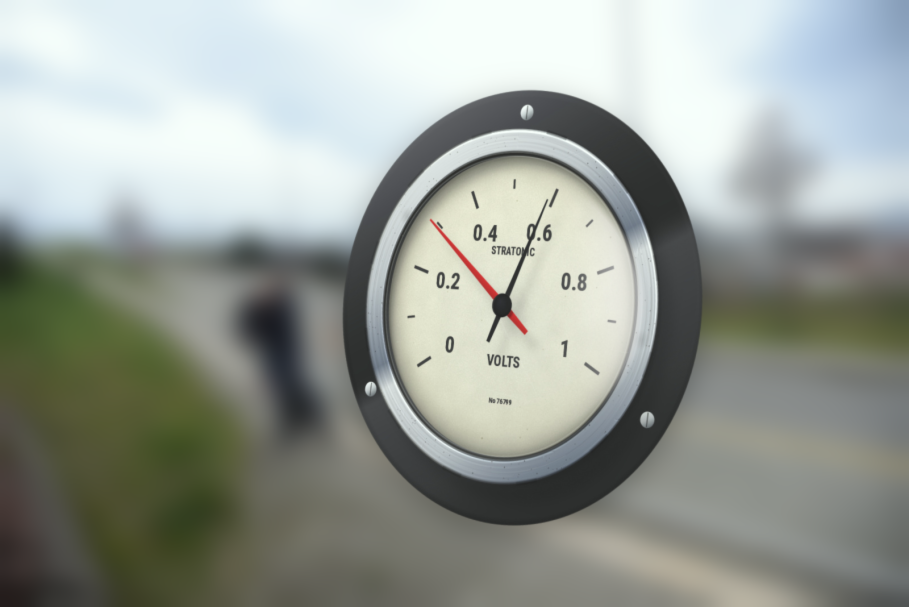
0.3; V
